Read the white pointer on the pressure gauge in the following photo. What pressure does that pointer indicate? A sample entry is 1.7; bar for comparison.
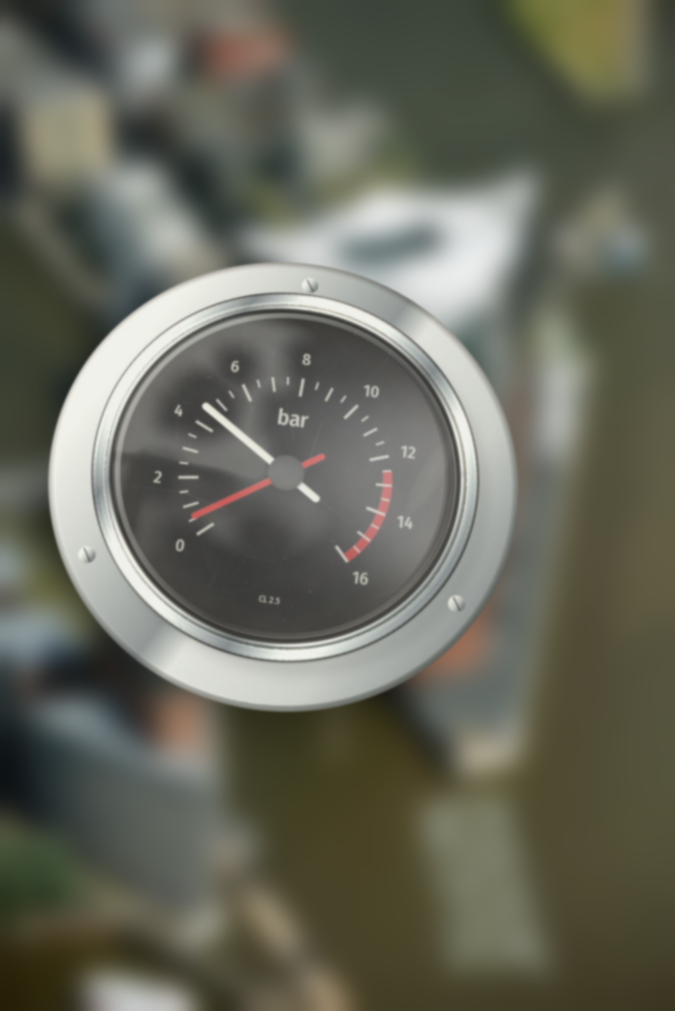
4.5; bar
